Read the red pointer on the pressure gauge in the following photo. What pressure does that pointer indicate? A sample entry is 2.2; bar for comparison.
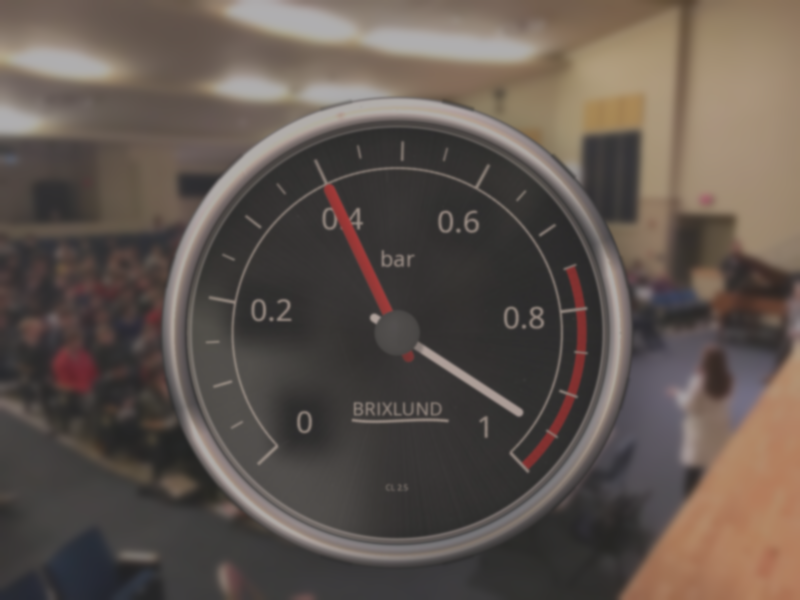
0.4; bar
